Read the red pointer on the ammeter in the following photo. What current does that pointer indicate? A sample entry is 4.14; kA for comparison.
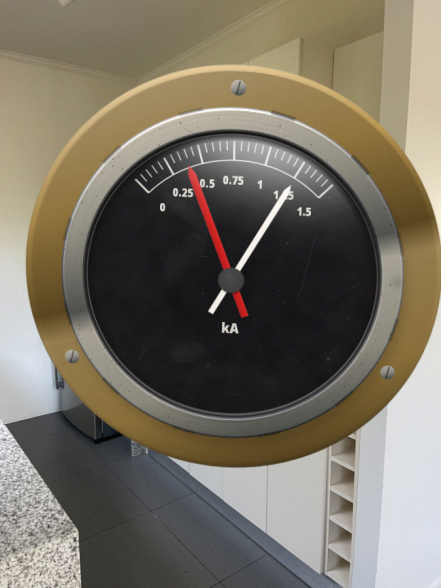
0.4; kA
